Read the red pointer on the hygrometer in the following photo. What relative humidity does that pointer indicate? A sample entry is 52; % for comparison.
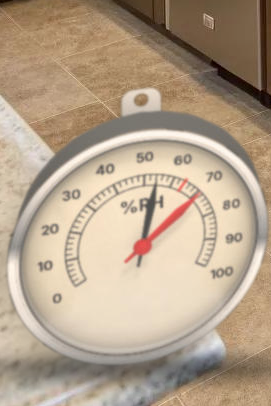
70; %
